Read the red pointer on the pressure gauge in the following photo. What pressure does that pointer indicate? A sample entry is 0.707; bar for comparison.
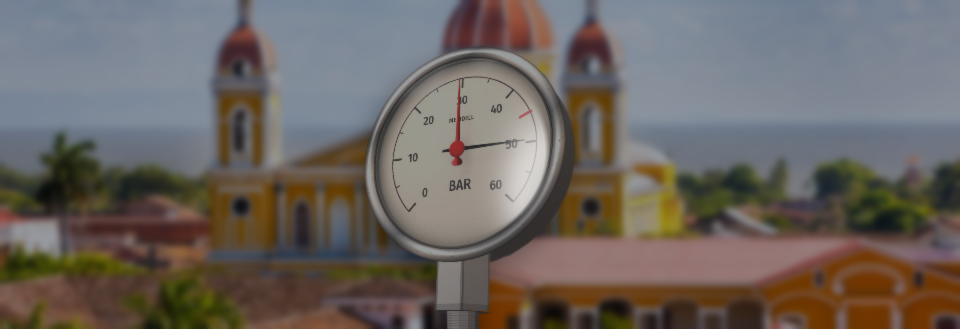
30; bar
